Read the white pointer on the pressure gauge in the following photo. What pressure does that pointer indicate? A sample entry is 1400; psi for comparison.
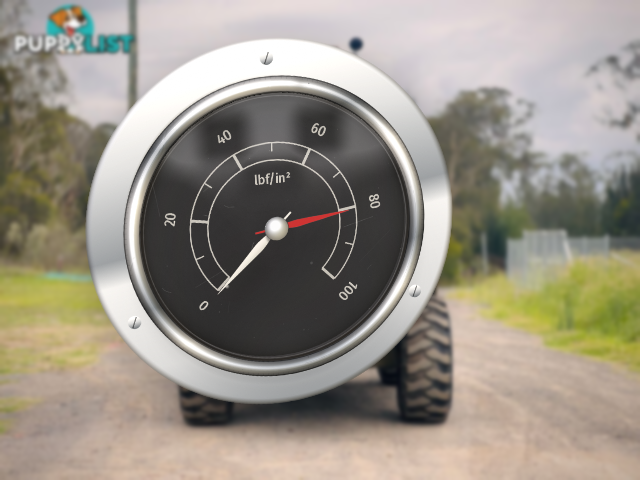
0; psi
